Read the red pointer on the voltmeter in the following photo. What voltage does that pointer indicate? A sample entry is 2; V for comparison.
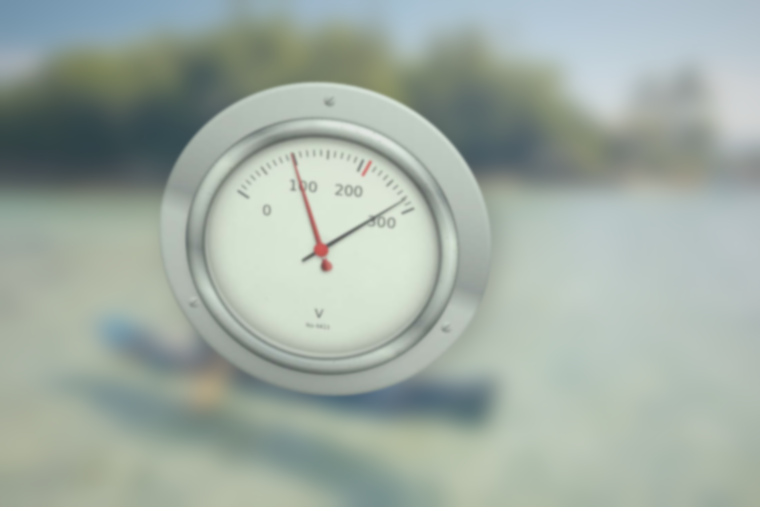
100; V
